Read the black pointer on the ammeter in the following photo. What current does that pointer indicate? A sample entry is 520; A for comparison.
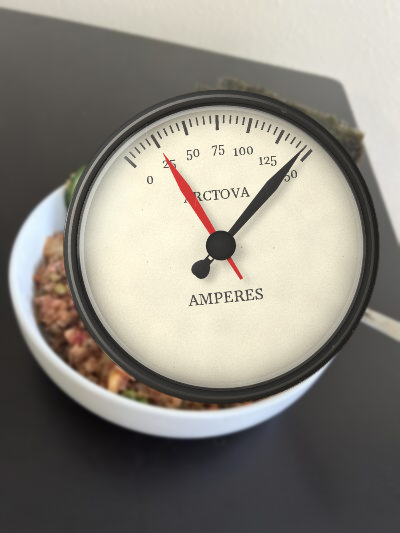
145; A
